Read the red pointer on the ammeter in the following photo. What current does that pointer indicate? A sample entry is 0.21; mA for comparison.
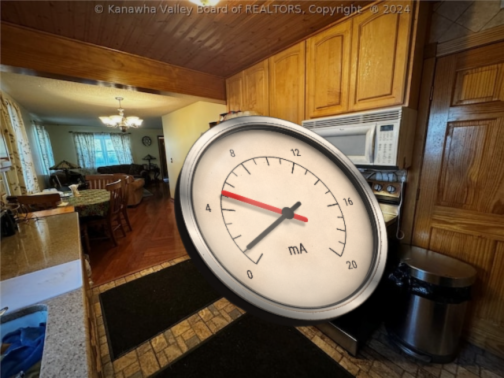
5; mA
